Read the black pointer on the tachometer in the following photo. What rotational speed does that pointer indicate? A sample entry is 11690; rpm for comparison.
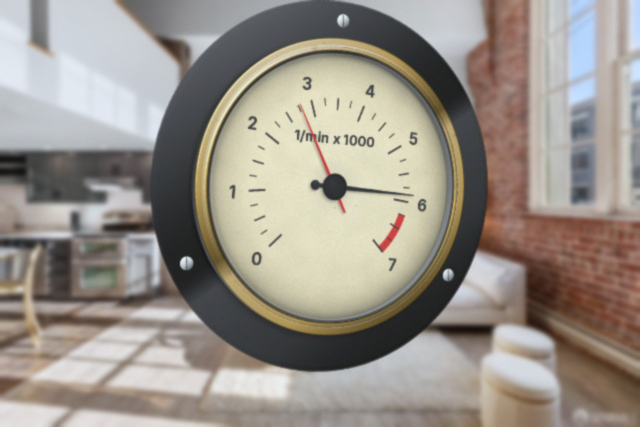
5875; rpm
